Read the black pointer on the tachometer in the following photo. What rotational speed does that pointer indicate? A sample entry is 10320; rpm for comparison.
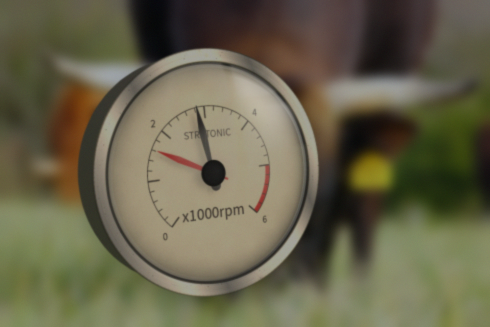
2800; rpm
